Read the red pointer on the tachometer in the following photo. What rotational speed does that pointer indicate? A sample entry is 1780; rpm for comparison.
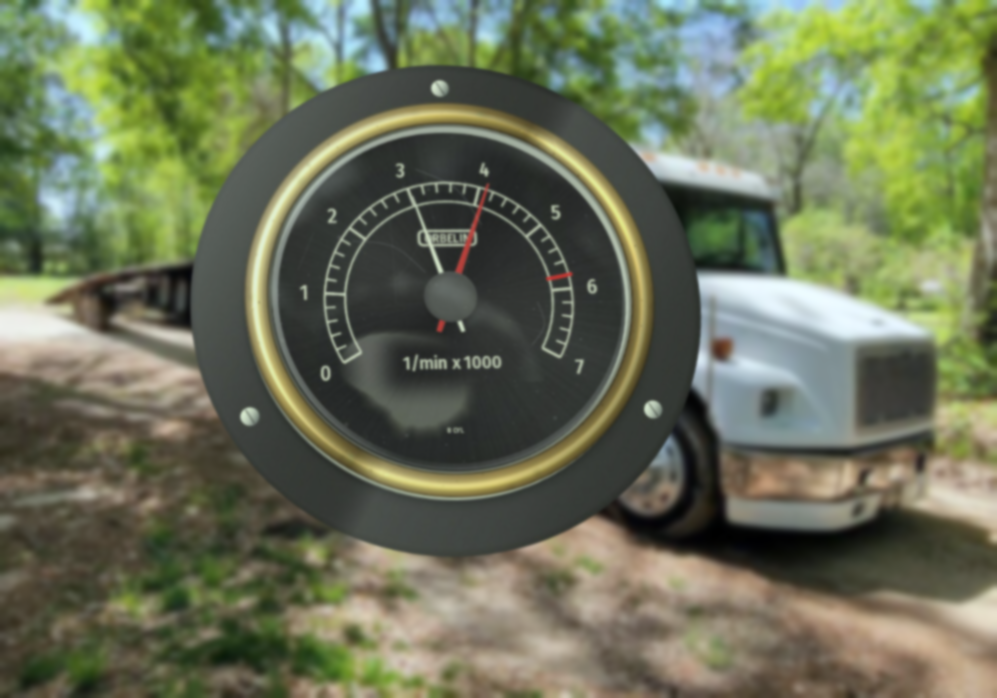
4100; rpm
